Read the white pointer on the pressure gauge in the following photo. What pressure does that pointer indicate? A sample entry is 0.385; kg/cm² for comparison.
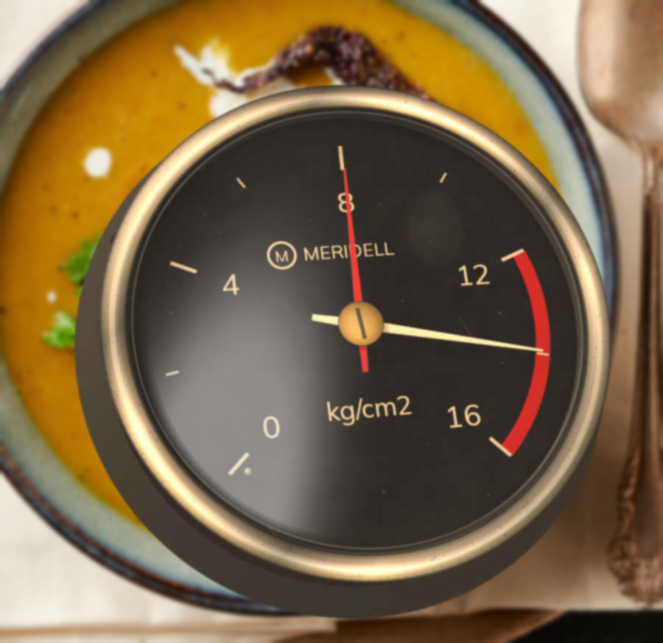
14; kg/cm²
